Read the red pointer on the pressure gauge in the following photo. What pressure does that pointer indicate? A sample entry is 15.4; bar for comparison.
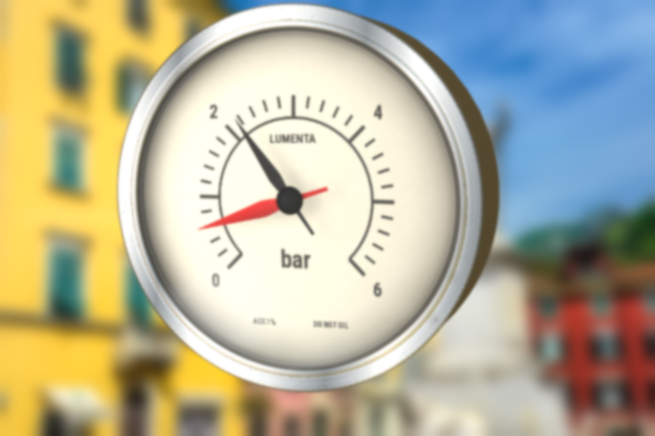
0.6; bar
